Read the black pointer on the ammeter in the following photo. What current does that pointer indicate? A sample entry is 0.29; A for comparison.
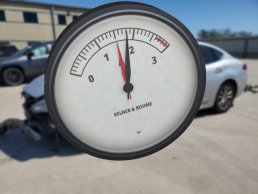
1.8; A
